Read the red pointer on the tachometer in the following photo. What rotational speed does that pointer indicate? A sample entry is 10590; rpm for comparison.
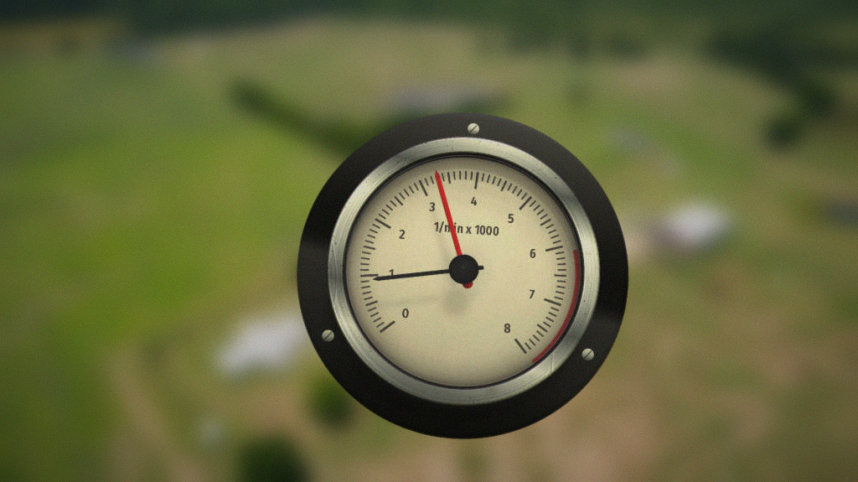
3300; rpm
